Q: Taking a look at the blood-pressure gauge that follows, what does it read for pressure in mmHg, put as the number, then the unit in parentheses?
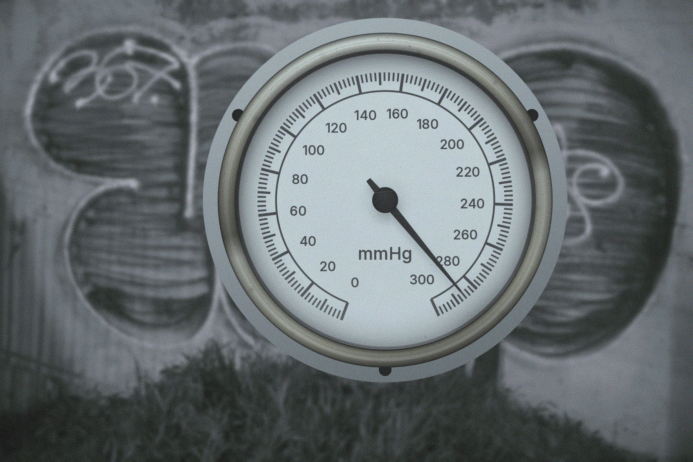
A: 286 (mmHg)
